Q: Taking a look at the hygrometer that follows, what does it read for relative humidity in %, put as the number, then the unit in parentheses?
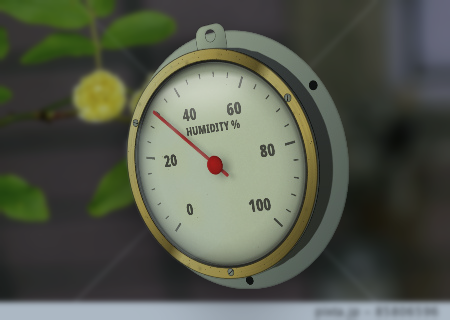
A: 32 (%)
